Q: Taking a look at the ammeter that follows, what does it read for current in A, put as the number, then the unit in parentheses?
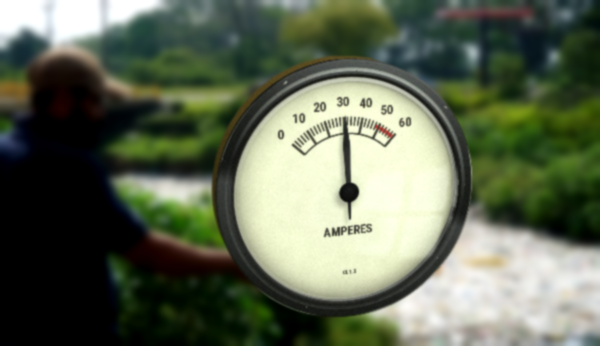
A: 30 (A)
